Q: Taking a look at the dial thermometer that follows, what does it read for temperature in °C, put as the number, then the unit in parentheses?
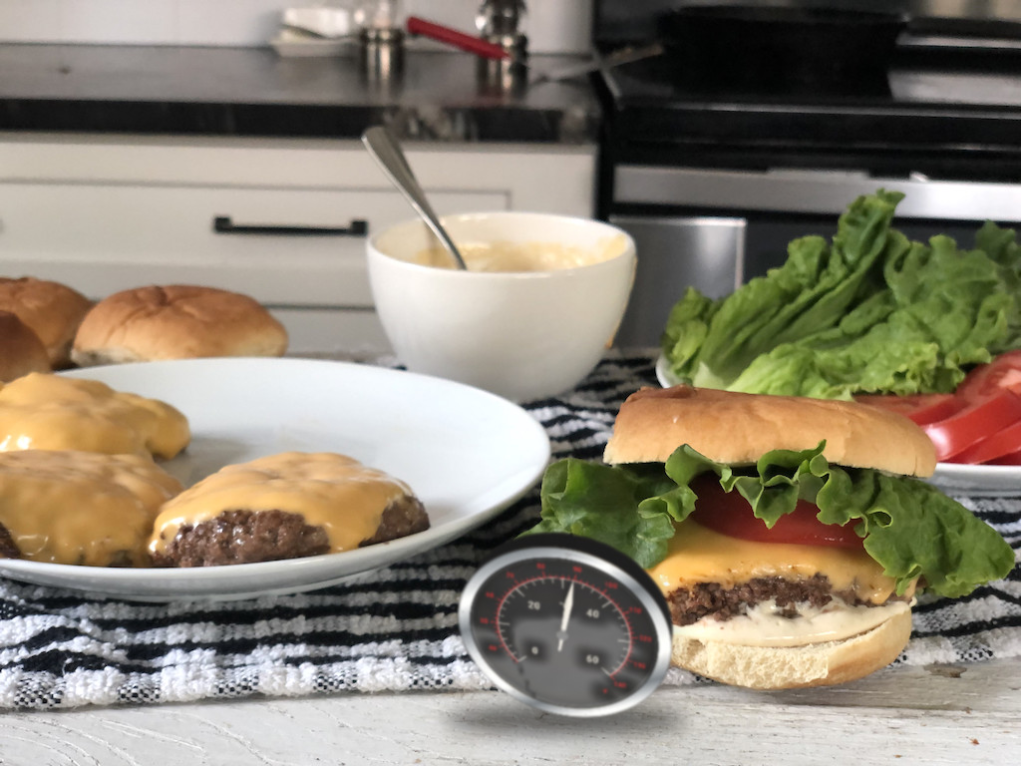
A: 32 (°C)
